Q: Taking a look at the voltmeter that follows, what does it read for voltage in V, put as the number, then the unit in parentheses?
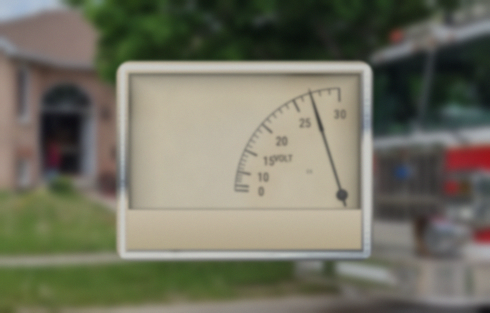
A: 27 (V)
